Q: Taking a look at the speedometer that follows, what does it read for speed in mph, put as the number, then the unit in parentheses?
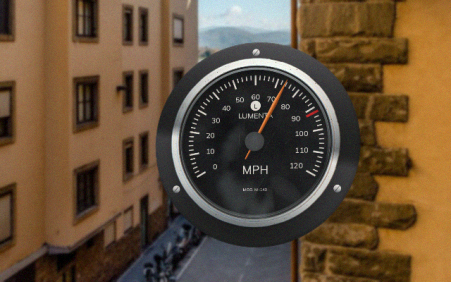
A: 74 (mph)
